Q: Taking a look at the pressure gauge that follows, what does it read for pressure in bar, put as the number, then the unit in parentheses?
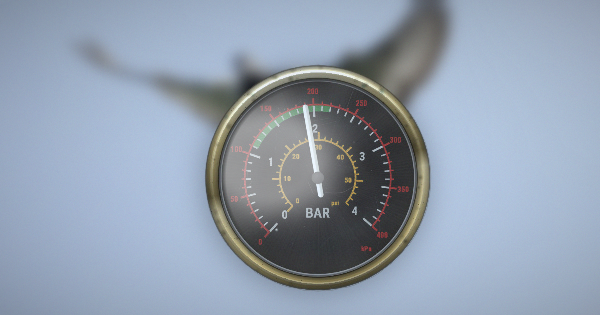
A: 1.9 (bar)
